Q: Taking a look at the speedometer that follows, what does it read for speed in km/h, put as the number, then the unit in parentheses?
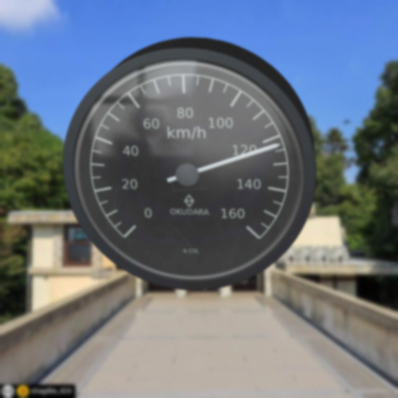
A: 122.5 (km/h)
